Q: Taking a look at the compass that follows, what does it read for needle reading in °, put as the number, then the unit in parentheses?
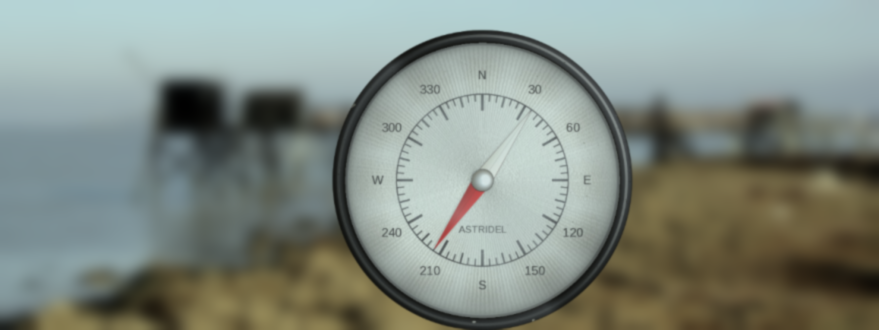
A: 215 (°)
